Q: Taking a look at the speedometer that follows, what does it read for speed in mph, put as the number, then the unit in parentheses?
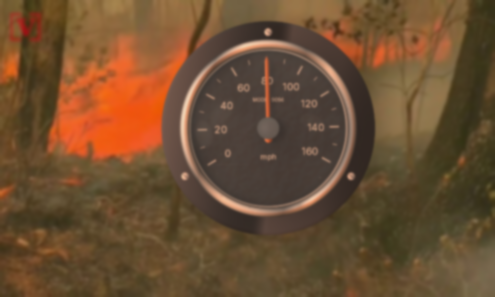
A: 80 (mph)
